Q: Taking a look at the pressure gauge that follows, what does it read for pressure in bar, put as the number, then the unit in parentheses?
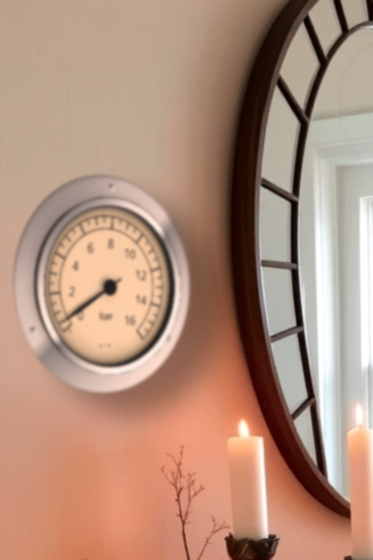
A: 0.5 (bar)
